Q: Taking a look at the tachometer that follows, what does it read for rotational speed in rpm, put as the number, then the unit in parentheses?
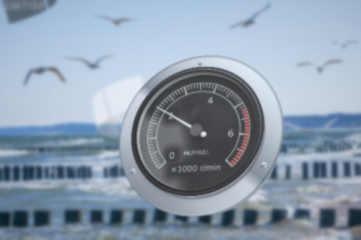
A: 2000 (rpm)
